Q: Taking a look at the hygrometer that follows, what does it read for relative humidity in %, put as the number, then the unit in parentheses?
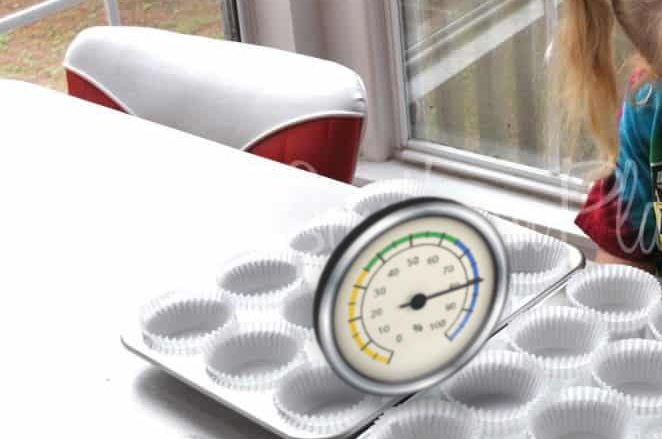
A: 80 (%)
